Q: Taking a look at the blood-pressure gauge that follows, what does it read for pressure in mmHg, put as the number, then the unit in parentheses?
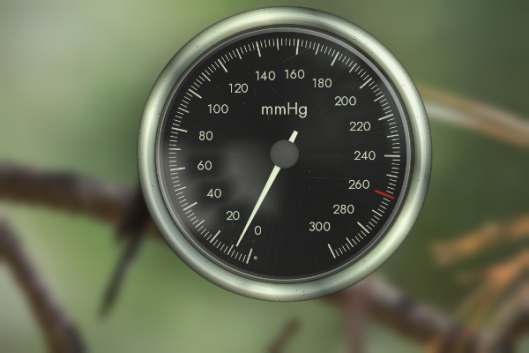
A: 8 (mmHg)
